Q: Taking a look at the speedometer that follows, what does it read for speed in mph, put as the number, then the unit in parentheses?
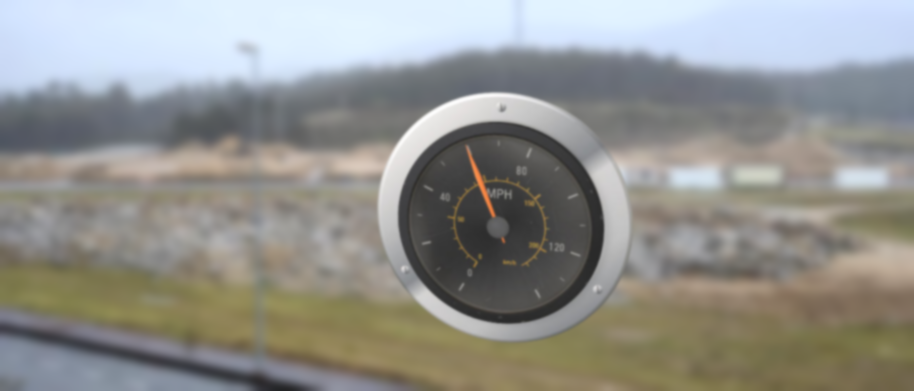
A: 60 (mph)
